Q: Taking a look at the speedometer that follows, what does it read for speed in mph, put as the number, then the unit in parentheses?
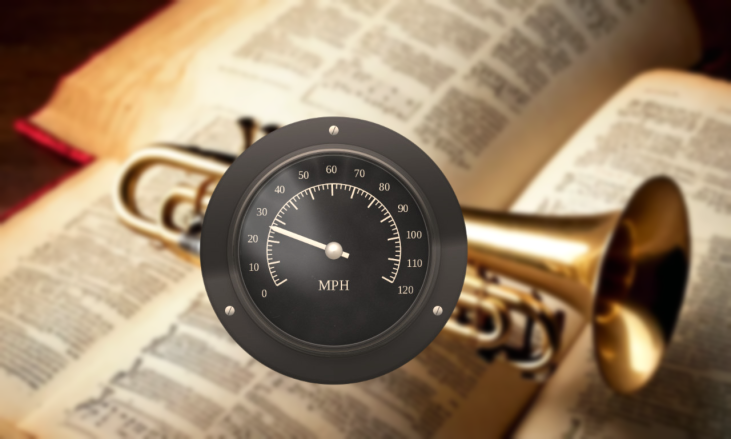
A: 26 (mph)
